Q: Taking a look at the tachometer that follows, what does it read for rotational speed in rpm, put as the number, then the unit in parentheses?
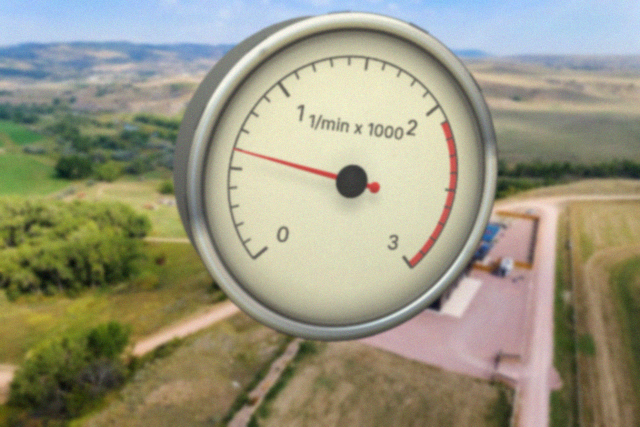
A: 600 (rpm)
